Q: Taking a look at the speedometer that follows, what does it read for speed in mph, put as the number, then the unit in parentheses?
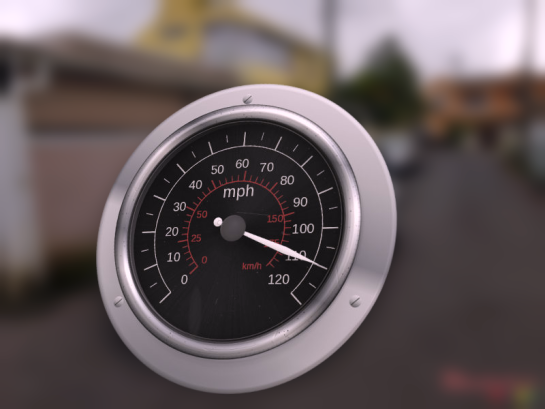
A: 110 (mph)
